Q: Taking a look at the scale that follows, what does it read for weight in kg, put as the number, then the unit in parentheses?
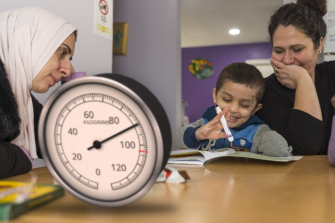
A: 90 (kg)
